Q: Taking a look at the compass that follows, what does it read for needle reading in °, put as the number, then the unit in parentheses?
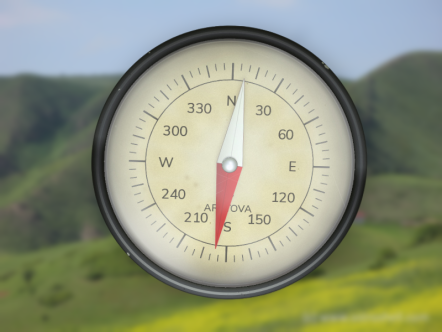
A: 187.5 (°)
